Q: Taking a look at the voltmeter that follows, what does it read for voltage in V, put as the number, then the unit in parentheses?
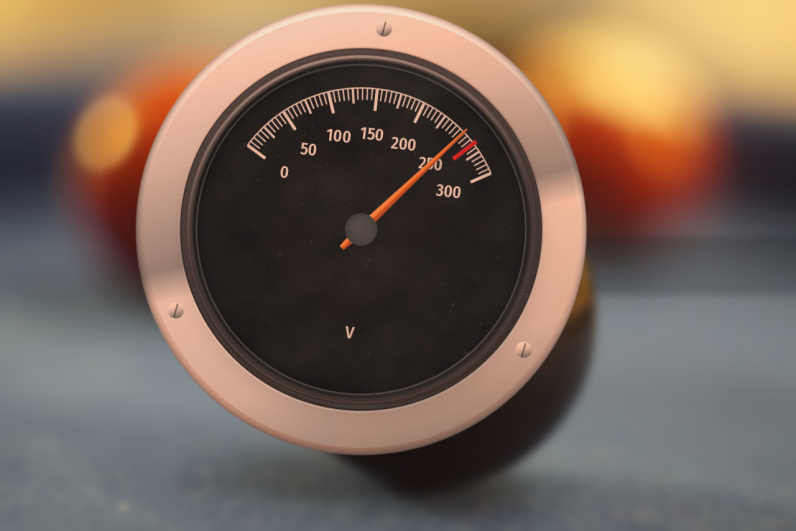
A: 250 (V)
